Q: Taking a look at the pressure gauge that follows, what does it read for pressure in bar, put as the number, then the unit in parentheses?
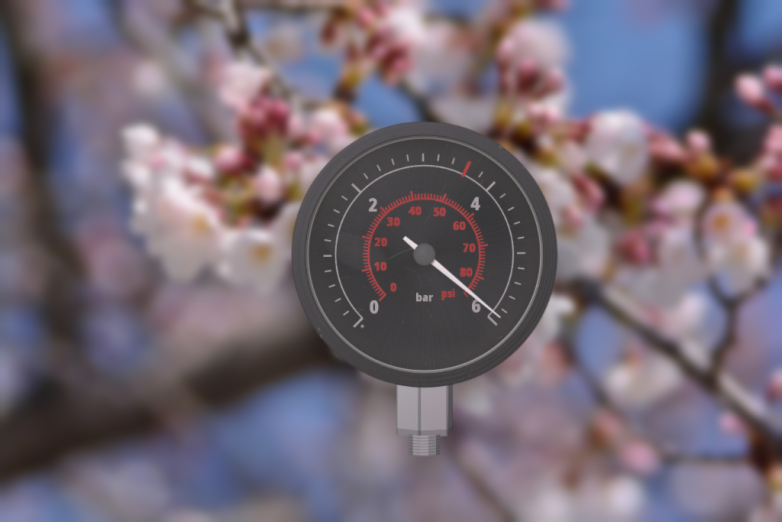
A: 5.9 (bar)
